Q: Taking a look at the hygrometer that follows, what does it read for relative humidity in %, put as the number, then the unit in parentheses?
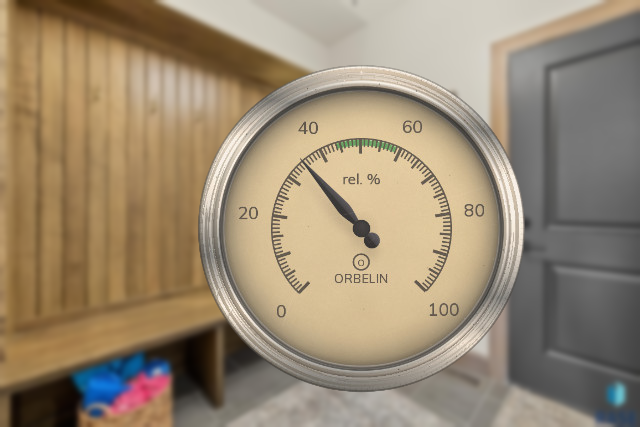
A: 35 (%)
